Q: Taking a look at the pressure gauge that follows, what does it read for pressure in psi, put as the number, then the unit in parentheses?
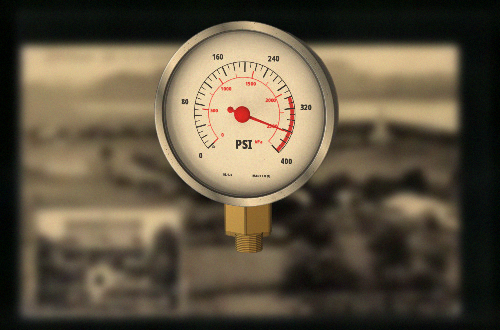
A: 360 (psi)
